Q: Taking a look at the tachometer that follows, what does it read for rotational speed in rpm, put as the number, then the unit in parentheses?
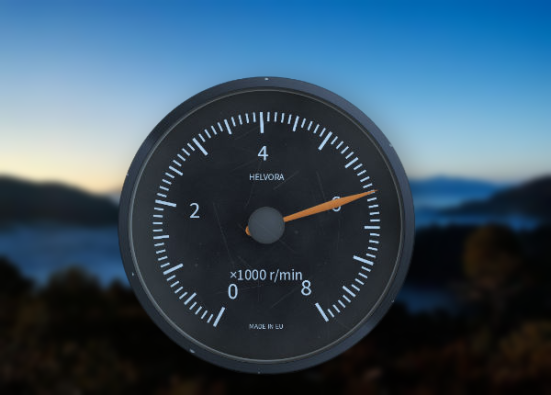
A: 6000 (rpm)
